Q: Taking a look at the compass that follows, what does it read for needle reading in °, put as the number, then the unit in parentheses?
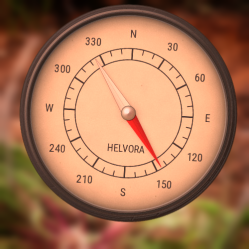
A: 145 (°)
